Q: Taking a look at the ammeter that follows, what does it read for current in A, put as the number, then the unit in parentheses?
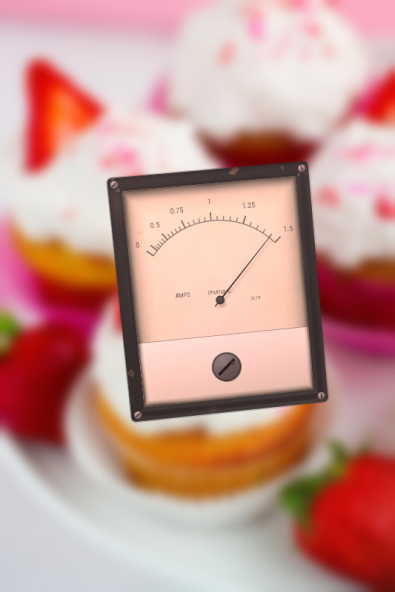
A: 1.45 (A)
